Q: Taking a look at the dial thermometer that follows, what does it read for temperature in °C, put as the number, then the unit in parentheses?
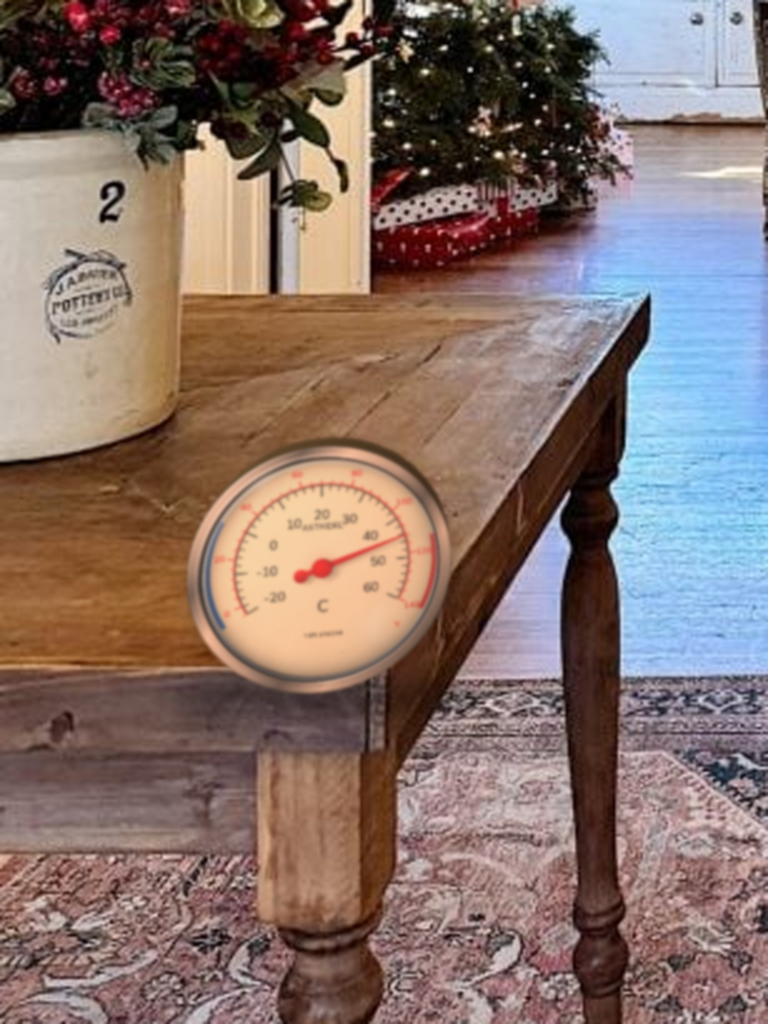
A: 44 (°C)
